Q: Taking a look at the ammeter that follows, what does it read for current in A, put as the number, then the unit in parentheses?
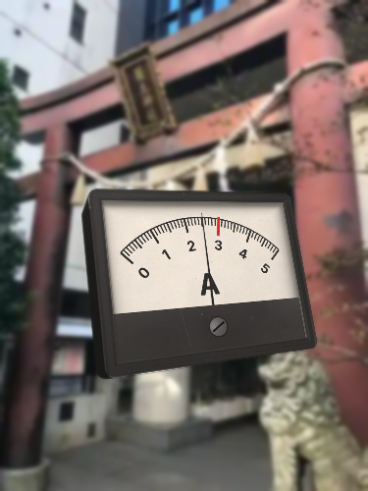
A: 2.5 (A)
